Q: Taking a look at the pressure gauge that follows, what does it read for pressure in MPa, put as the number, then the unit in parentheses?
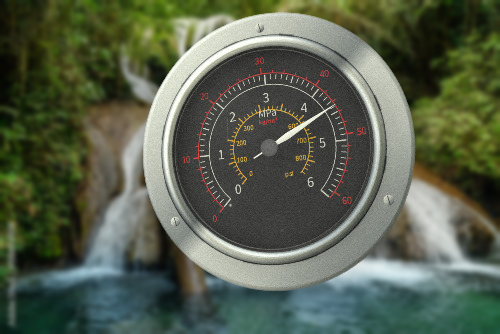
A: 4.4 (MPa)
